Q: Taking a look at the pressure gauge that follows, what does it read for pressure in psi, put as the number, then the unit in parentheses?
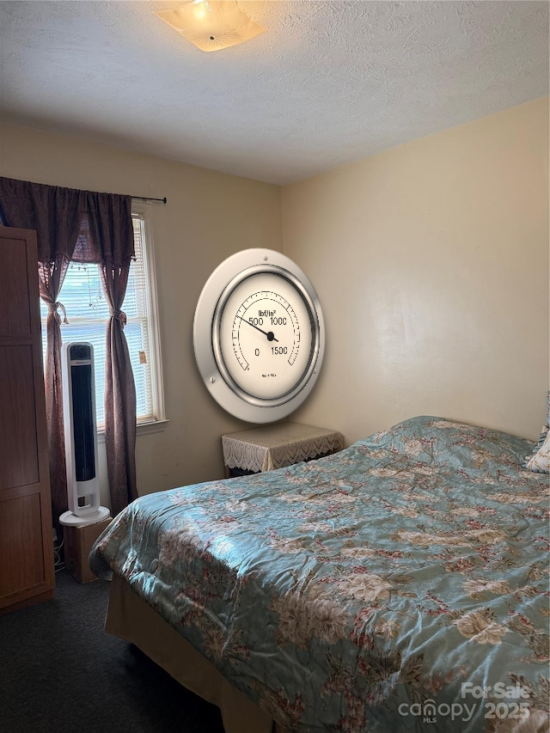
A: 400 (psi)
